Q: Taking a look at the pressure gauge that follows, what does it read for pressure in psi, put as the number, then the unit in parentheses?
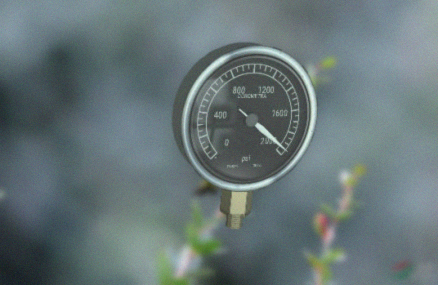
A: 1950 (psi)
